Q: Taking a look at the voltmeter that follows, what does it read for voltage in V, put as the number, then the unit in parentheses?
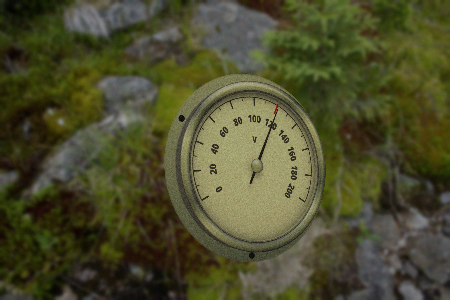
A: 120 (V)
